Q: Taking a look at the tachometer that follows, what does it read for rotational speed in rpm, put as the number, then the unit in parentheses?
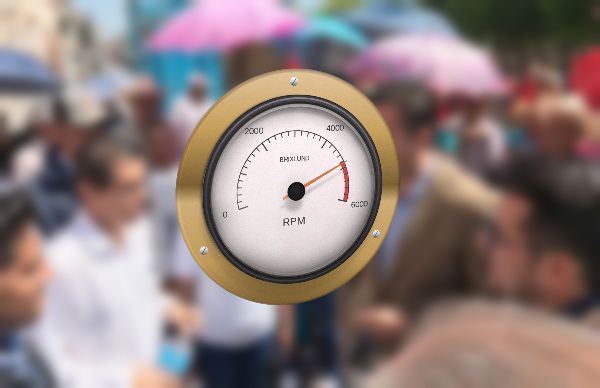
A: 4800 (rpm)
